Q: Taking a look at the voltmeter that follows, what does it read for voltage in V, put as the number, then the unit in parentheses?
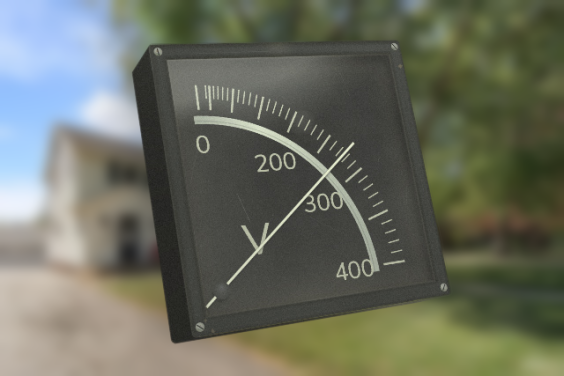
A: 275 (V)
